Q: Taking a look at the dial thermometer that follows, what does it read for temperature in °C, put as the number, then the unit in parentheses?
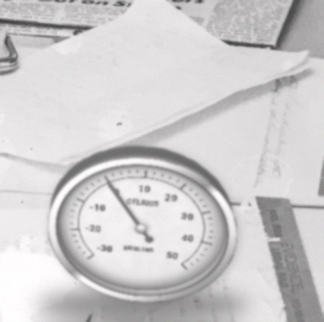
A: 0 (°C)
